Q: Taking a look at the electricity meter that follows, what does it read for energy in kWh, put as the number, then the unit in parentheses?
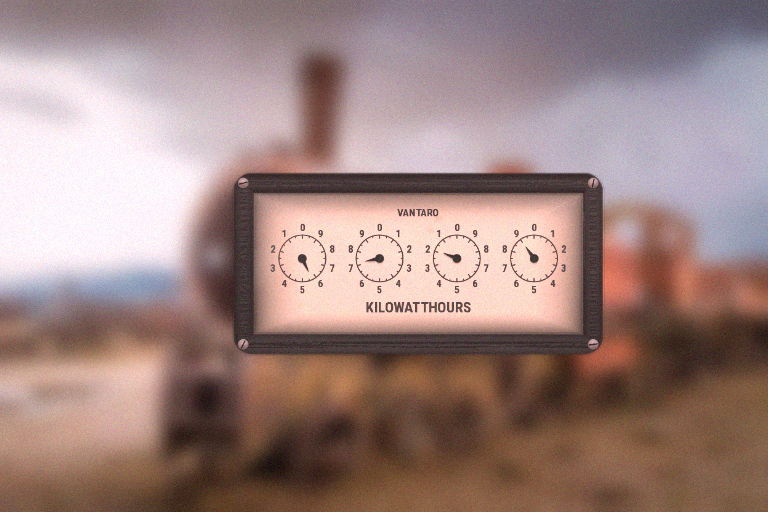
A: 5719 (kWh)
